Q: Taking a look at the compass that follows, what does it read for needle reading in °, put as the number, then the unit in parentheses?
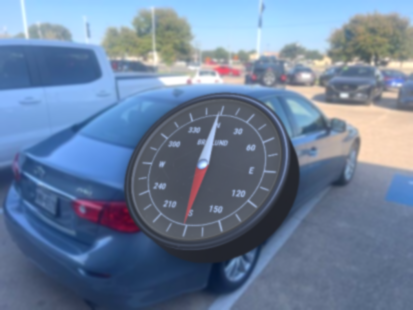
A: 180 (°)
